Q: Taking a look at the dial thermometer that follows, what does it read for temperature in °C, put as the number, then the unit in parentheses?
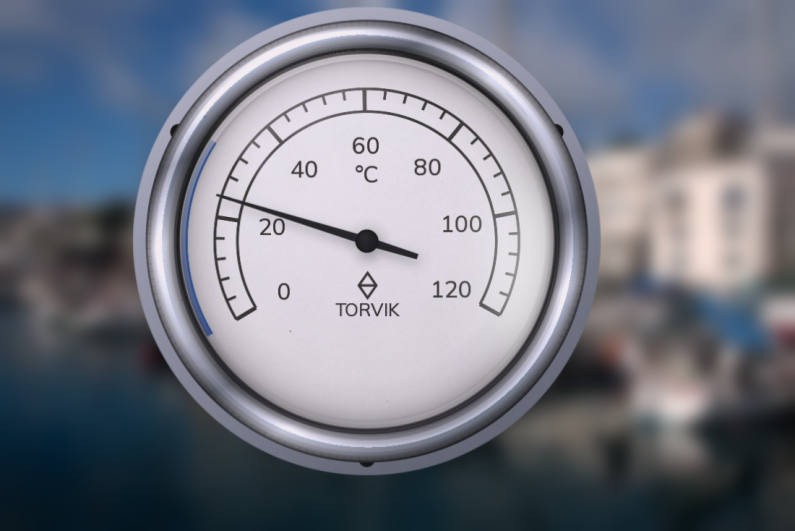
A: 24 (°C)
